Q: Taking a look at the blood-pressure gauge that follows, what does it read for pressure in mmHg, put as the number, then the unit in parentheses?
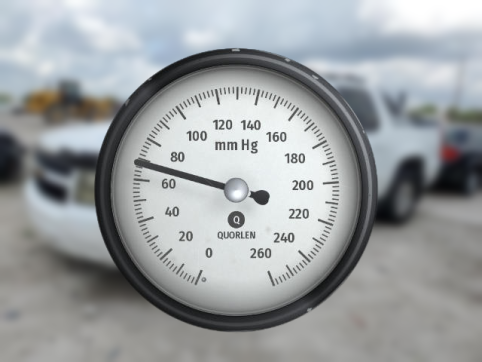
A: 68 (mmHg)
